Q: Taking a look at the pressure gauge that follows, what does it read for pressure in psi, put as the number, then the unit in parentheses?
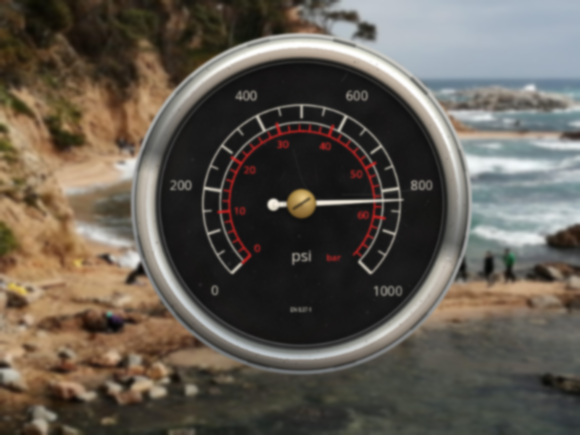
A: 825 (psi)
